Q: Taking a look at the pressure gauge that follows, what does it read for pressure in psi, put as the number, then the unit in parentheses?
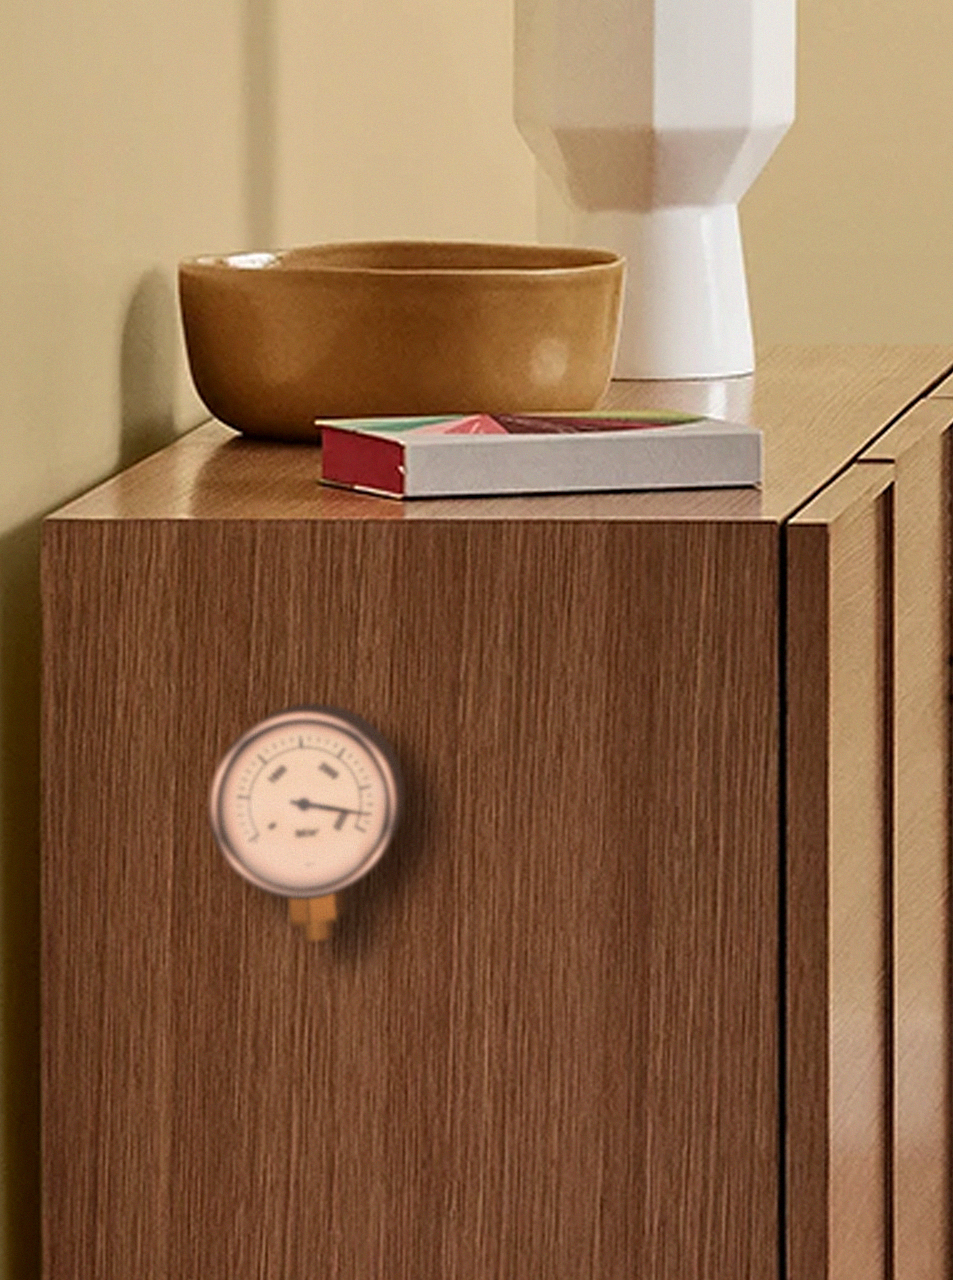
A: 2800 (psi)
